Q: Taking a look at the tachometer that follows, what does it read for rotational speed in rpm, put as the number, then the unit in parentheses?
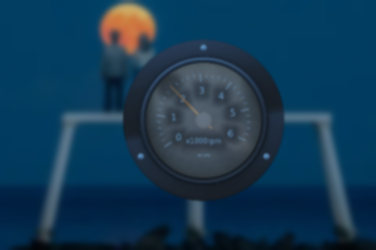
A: 2000 (rpm)
